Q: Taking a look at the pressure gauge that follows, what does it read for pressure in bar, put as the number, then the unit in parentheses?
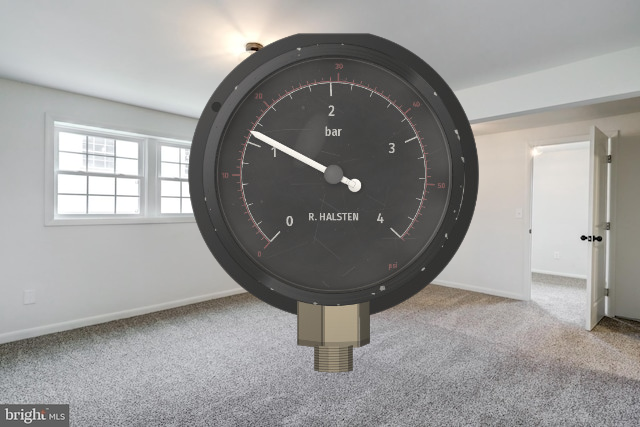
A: 1.1 (bar)
